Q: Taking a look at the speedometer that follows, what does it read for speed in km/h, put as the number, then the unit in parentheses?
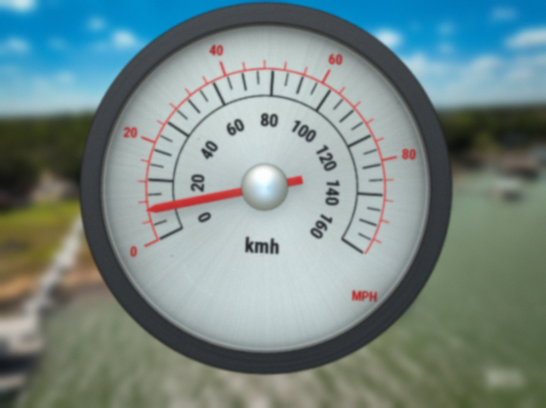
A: 10 (km/h)
